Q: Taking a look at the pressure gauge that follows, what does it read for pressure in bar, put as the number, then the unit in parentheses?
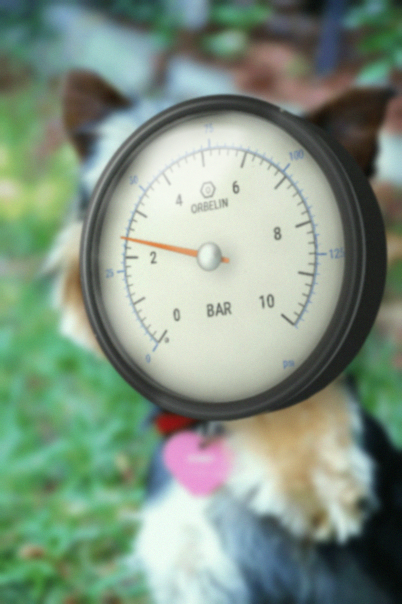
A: 2.4 (bar)
